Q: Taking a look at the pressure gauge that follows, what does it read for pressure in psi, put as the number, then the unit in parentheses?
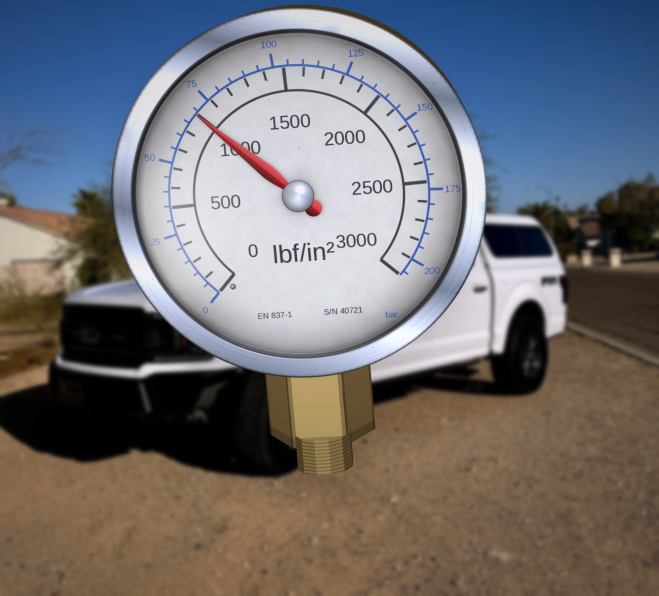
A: 1000 (psi)
